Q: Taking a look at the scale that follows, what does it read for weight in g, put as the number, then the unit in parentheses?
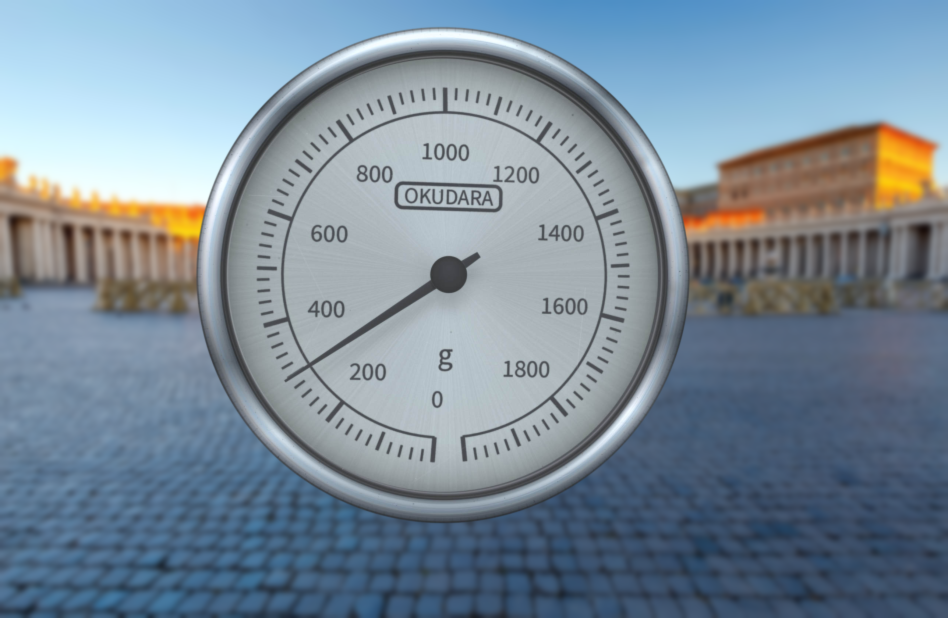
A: 300 (g)
